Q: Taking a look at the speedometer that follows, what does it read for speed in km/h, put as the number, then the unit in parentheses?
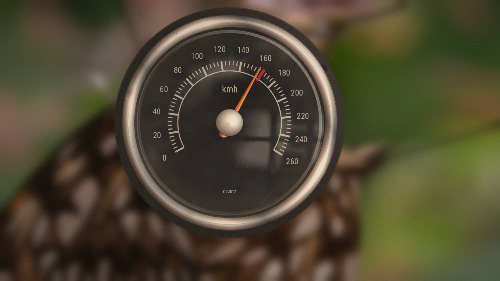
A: 160 (km/h)
